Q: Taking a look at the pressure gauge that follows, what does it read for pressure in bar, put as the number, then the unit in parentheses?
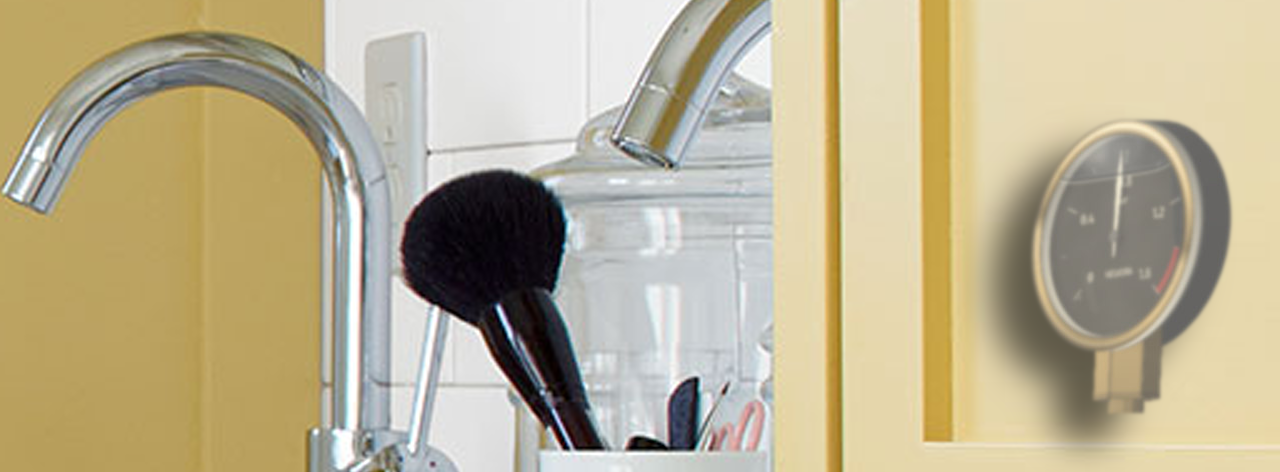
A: 0.8 (bar)
